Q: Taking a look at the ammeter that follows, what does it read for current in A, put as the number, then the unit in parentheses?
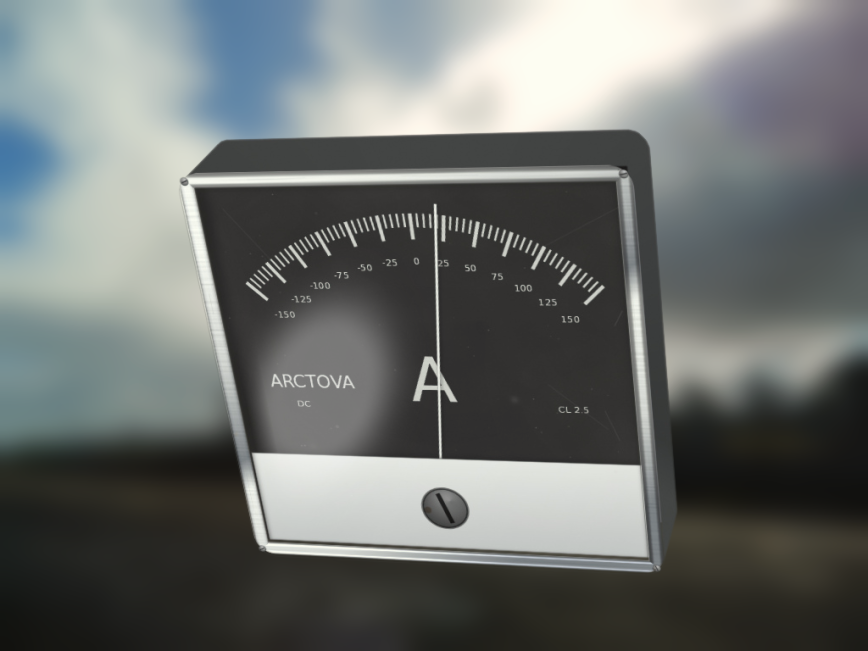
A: 20 (A)
